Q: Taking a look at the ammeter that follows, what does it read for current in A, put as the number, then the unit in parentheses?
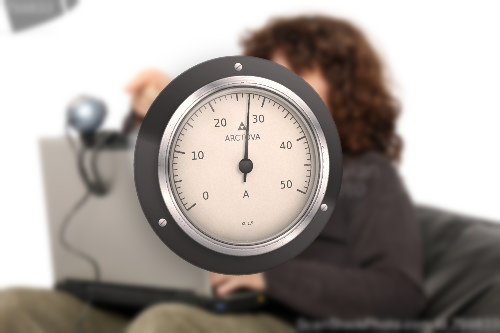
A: 27 (A)
